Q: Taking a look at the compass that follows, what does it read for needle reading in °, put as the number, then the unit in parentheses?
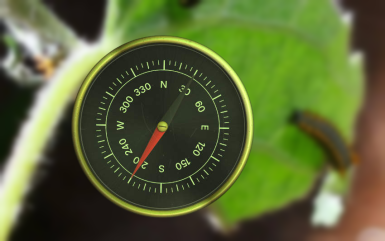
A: 210 (°)
